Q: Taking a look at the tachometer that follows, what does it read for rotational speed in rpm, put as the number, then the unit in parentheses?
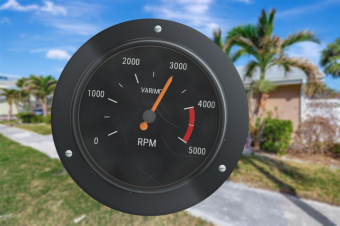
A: 3000 (rpm)
